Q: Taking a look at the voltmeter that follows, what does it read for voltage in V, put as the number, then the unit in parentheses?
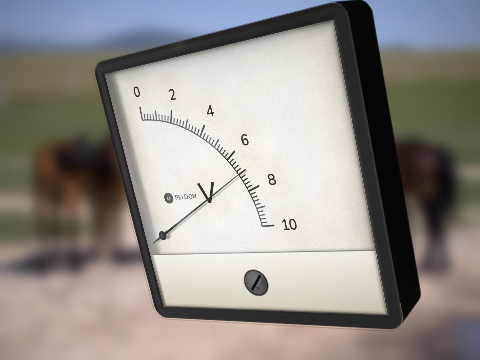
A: 7 (V)
